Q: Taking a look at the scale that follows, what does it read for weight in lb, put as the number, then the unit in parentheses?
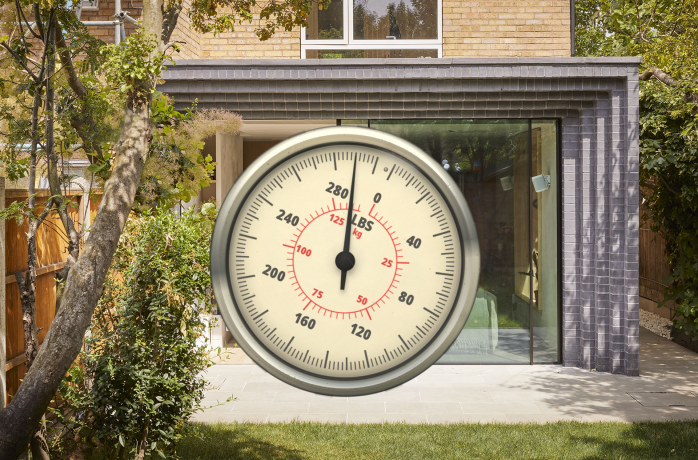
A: 290 (lb)
